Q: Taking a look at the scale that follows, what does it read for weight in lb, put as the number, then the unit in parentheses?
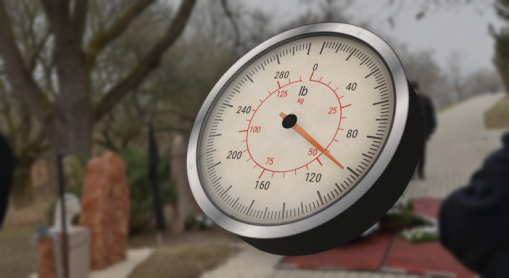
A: 102 (lb)
